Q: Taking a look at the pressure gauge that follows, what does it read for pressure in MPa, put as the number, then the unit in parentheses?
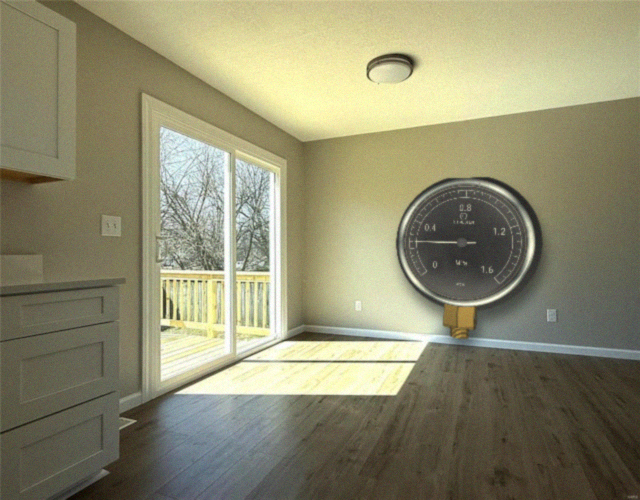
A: 0.25 (MPa)
